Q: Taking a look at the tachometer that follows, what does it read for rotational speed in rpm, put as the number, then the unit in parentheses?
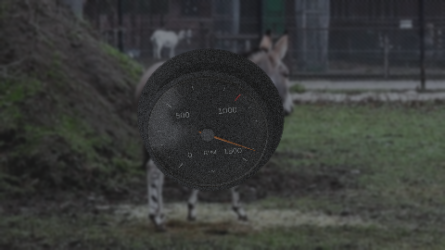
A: 1400 (rpm)
